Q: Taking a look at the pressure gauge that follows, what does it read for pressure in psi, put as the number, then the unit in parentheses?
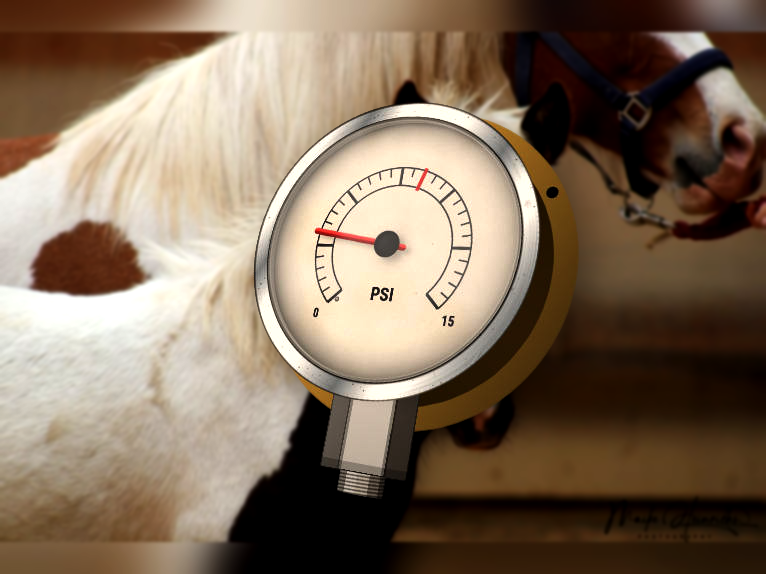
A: 3 (psi)
